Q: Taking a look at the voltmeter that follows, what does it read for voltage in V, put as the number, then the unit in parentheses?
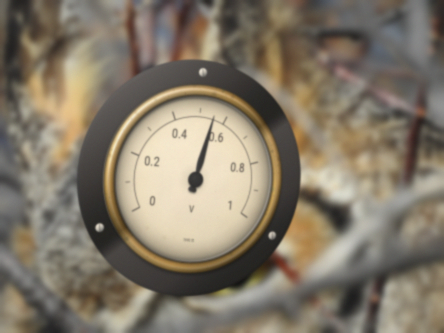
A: 0.55 (V)
